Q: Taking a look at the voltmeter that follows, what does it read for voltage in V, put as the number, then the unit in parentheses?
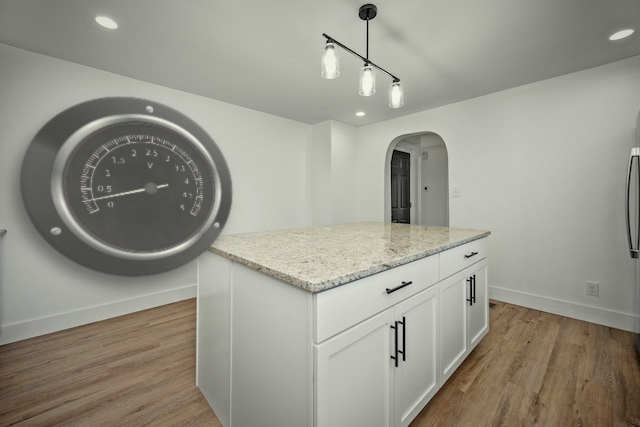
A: 0.25 (V)
